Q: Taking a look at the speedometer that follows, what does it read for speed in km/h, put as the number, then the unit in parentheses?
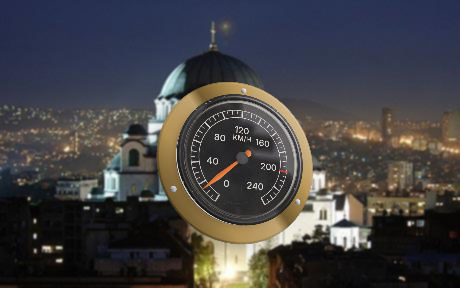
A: 15 (km/h)
